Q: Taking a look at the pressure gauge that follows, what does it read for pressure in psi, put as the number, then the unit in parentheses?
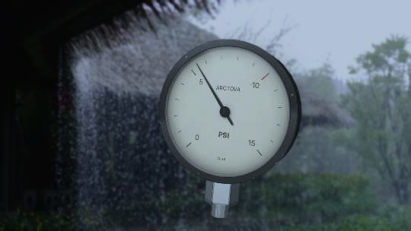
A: 5.5 (psi)
